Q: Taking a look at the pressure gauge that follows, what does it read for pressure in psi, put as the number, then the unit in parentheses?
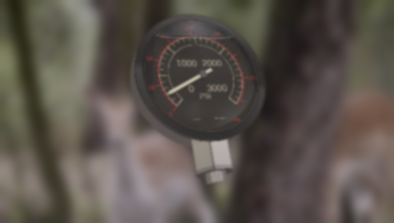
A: 200 (psi)
